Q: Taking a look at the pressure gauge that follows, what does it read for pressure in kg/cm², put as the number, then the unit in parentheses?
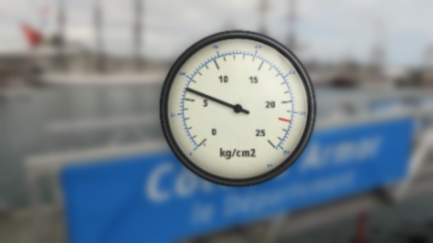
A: 6 (kg/cm²)
